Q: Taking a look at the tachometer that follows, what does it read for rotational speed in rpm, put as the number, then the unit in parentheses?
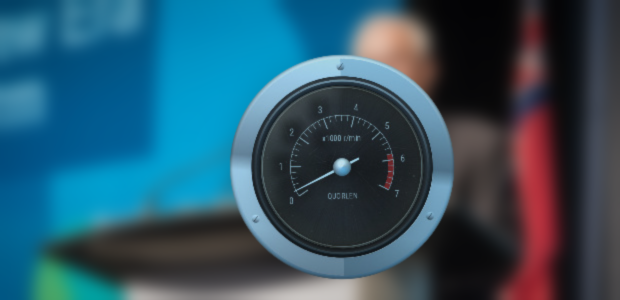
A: 200 (rpm)
